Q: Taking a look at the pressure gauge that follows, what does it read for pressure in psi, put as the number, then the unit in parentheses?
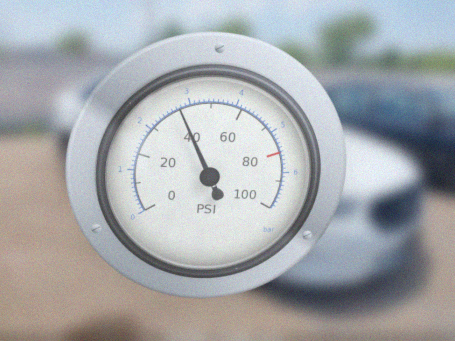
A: 40 (psi)
